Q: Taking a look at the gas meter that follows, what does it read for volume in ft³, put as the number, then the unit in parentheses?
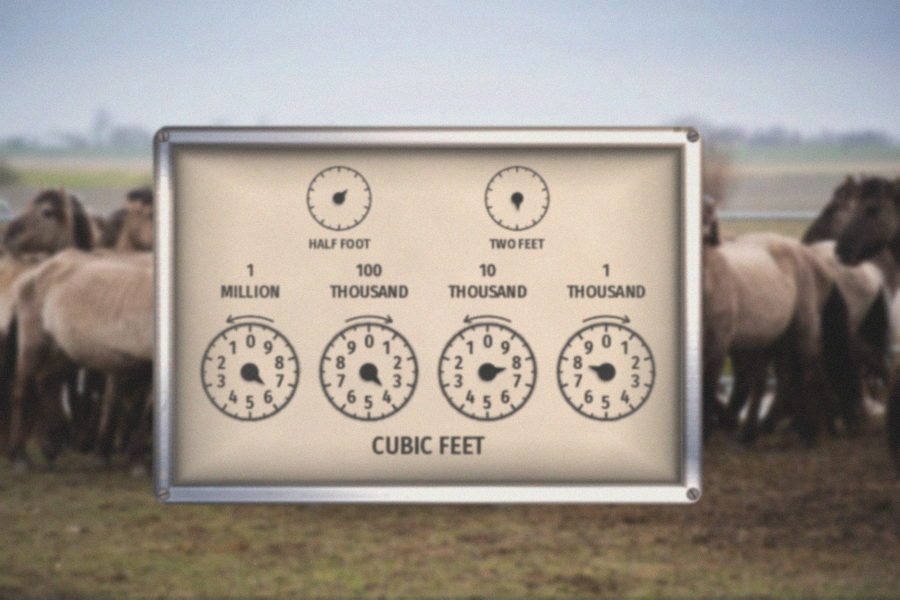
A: 637800 (ft³)
